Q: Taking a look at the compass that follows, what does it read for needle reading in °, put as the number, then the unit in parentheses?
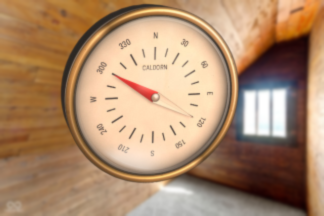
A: 300 (°)
